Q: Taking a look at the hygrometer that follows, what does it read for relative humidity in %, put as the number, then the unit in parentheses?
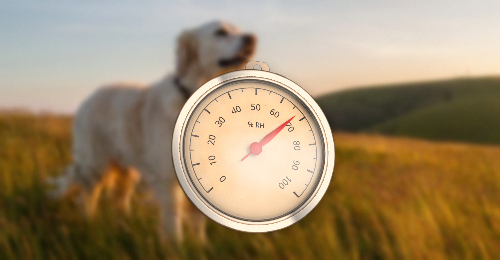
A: 67.5 (%)
